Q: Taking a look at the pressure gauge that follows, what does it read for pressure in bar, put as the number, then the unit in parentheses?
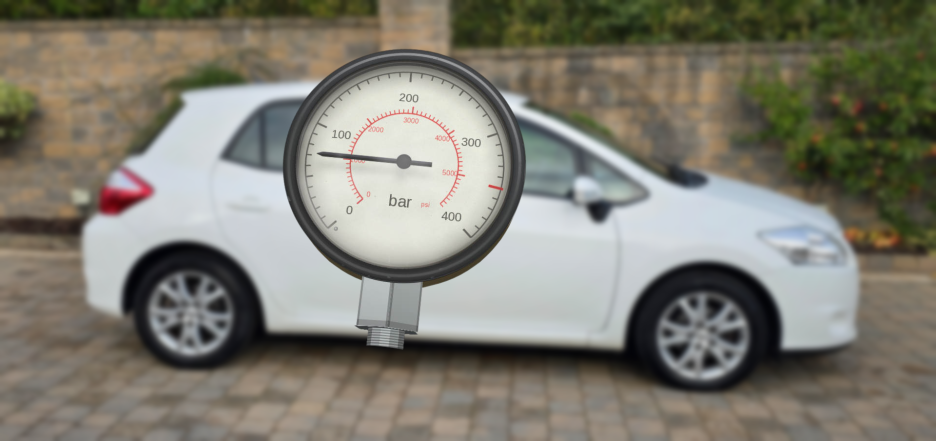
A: 70 (bar)
